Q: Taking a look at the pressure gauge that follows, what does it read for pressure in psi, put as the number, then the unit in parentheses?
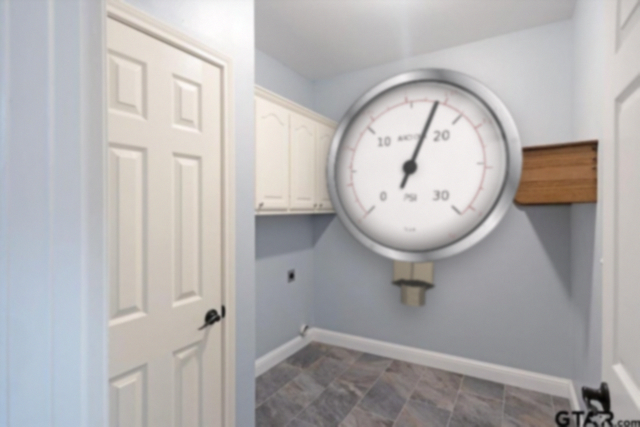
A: 17.5 (psi)
